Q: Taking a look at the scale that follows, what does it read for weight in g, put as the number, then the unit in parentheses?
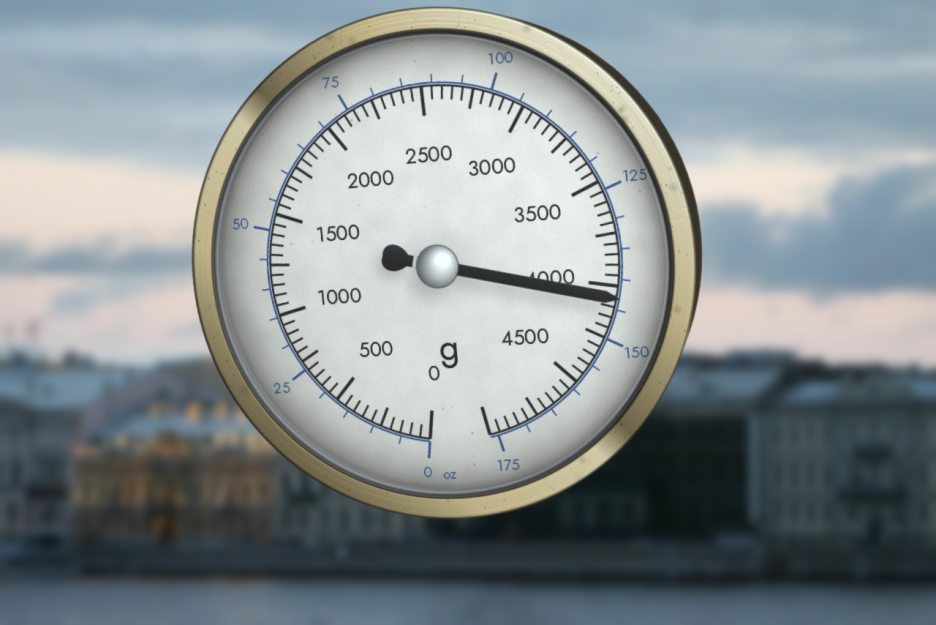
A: 4050 (g)
